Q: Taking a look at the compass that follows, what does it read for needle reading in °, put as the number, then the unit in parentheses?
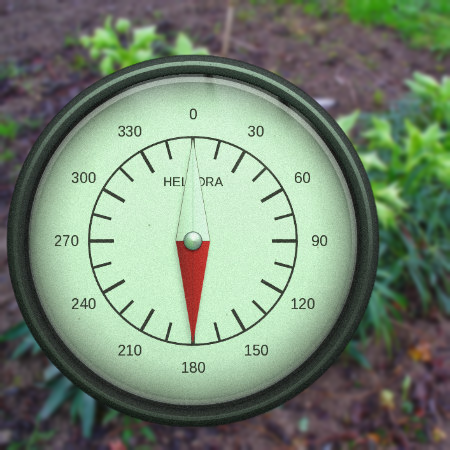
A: 180 (°)
